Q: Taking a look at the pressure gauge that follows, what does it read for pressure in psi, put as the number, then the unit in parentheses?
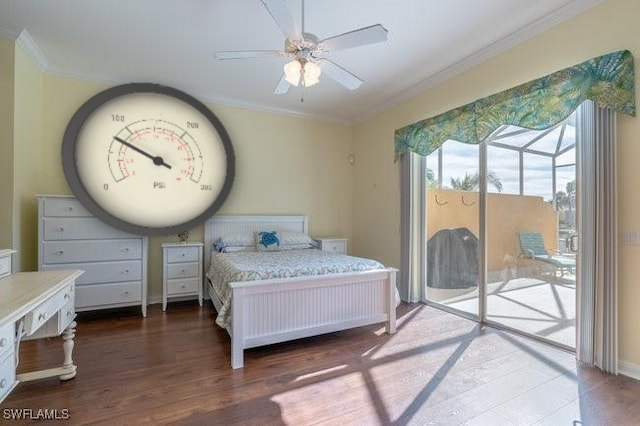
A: 75 (psi)
